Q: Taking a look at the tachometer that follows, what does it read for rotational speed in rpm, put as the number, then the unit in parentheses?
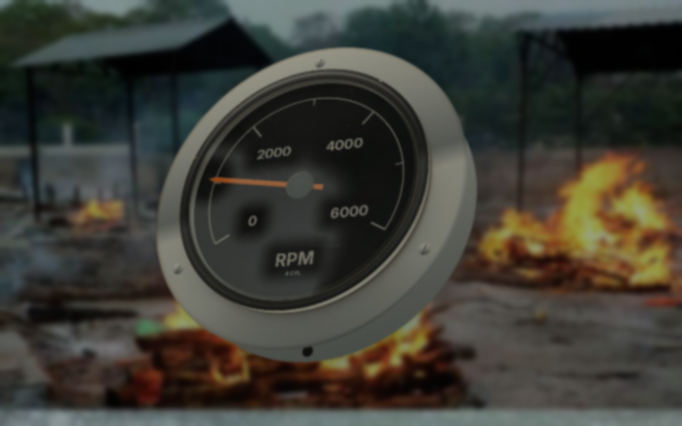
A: 1000 (rpm)
